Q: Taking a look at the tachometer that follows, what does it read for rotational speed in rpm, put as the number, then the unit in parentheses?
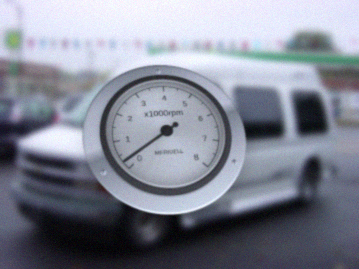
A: 250 (rpm)
